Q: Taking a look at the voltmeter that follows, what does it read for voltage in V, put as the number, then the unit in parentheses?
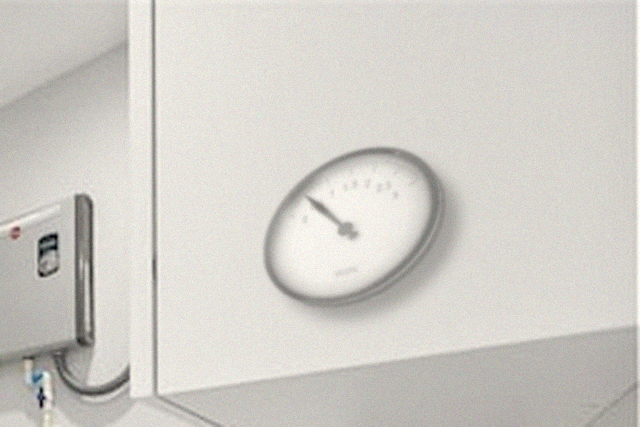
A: 0.5 (V)
